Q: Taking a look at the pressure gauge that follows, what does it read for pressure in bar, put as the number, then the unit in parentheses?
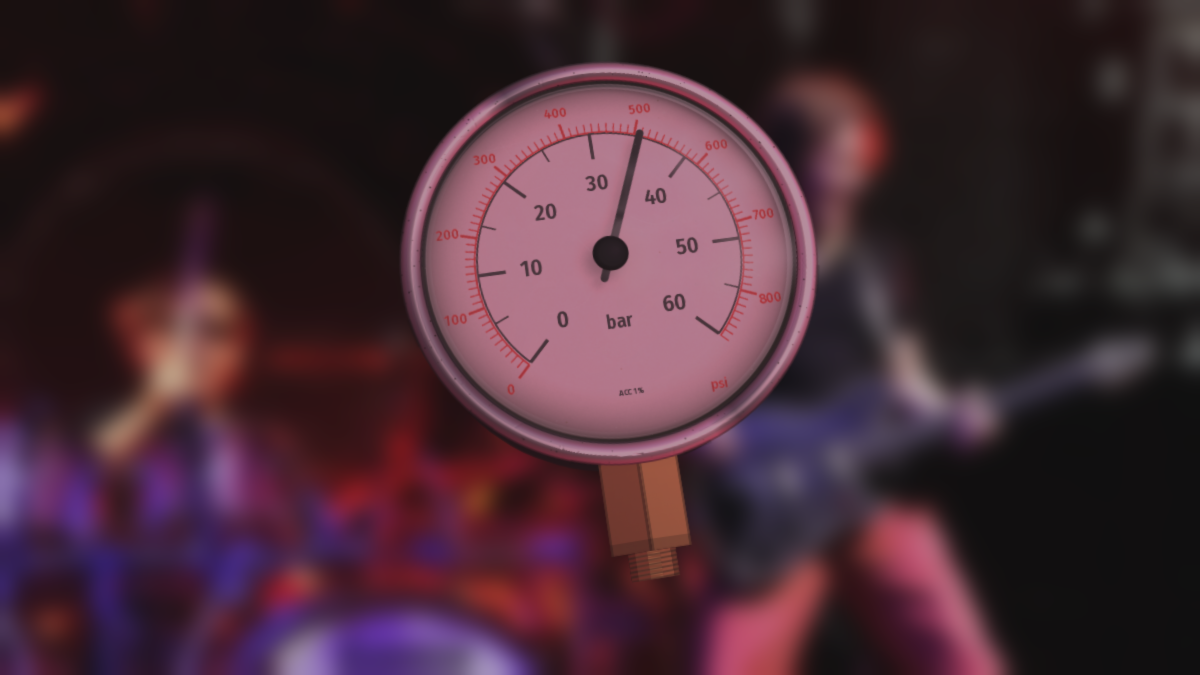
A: 35 (bar)
